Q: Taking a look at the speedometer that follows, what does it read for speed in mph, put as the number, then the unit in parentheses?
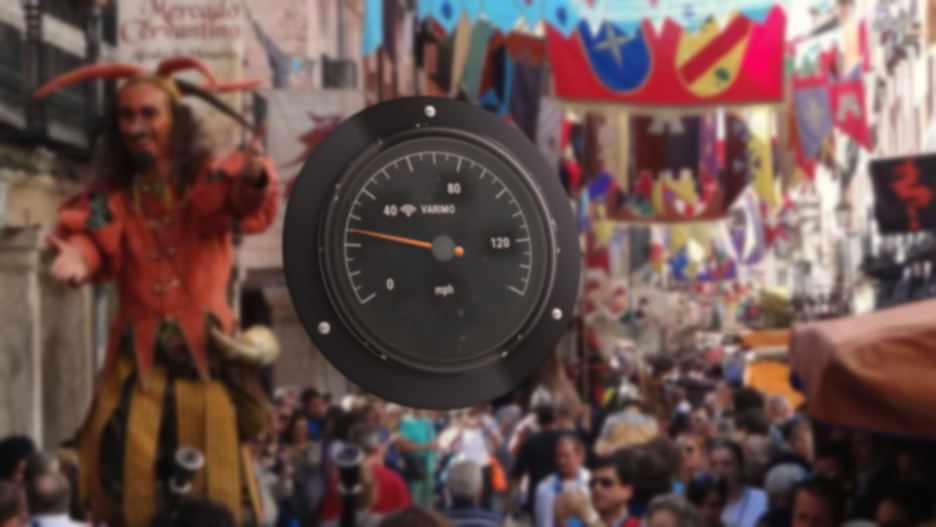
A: 25 (mph)
